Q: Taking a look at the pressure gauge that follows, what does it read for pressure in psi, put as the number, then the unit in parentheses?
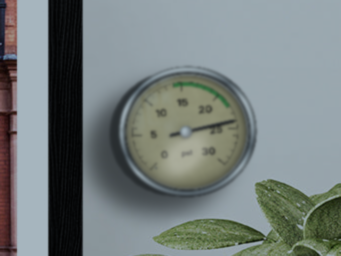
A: 24 (psi)
